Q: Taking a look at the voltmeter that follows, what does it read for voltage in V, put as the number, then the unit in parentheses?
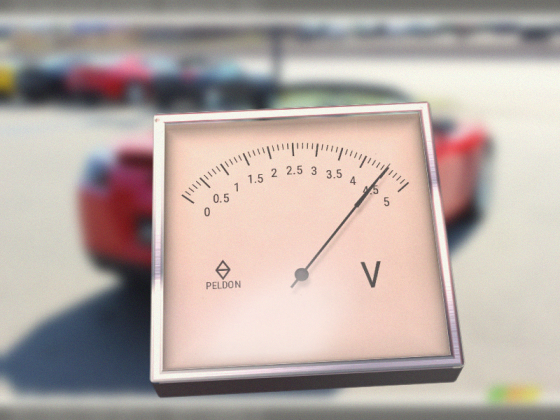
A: 4.5 (V)
